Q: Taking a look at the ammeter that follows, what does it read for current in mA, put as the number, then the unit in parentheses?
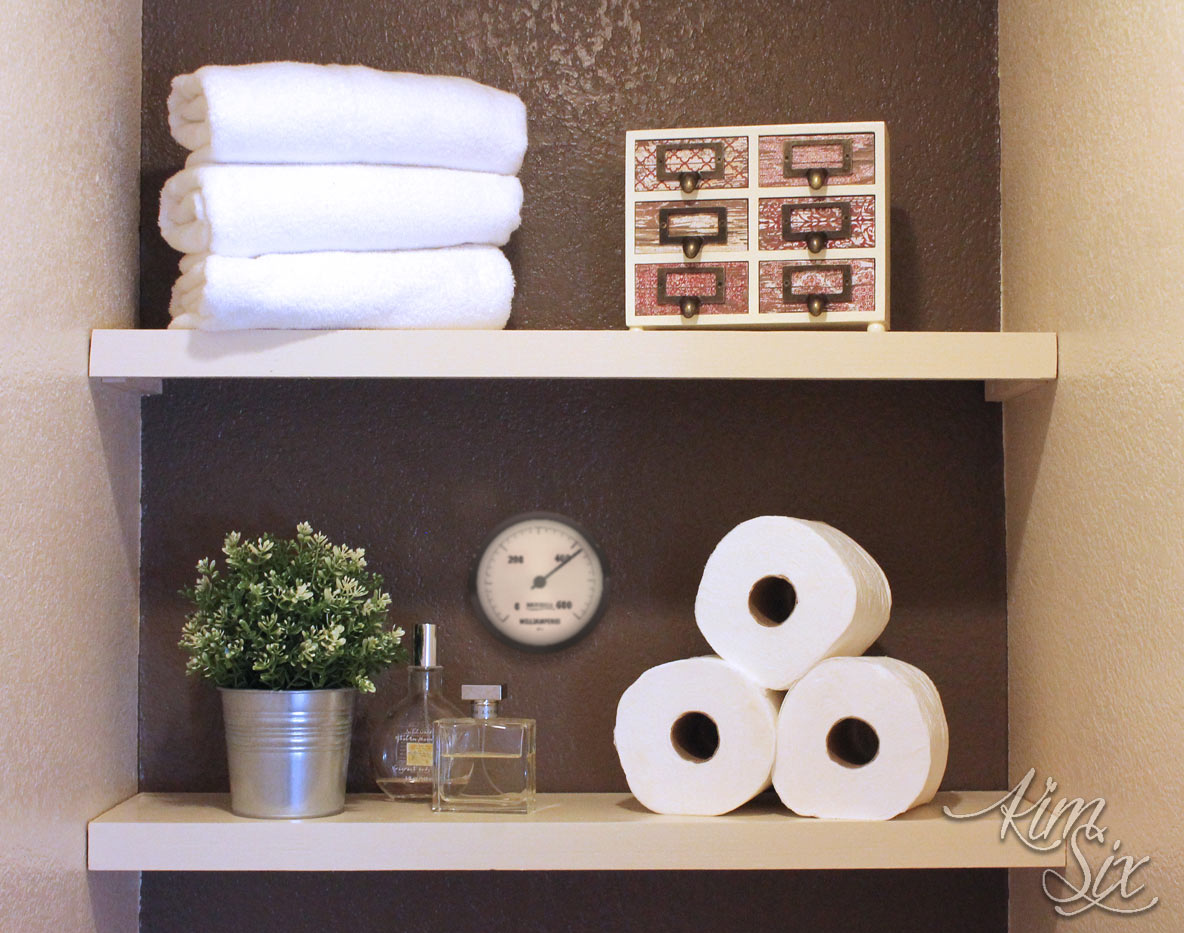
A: 420 (mA)
